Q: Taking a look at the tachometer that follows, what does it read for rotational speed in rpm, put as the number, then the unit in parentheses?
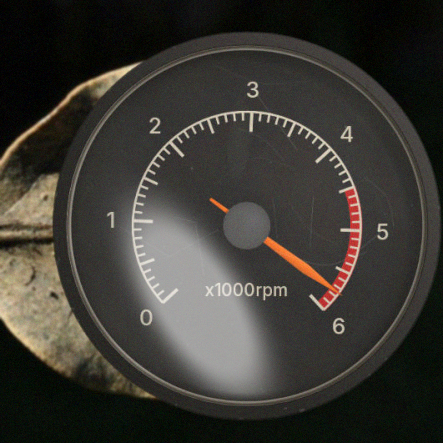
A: 5750 (rpm)
